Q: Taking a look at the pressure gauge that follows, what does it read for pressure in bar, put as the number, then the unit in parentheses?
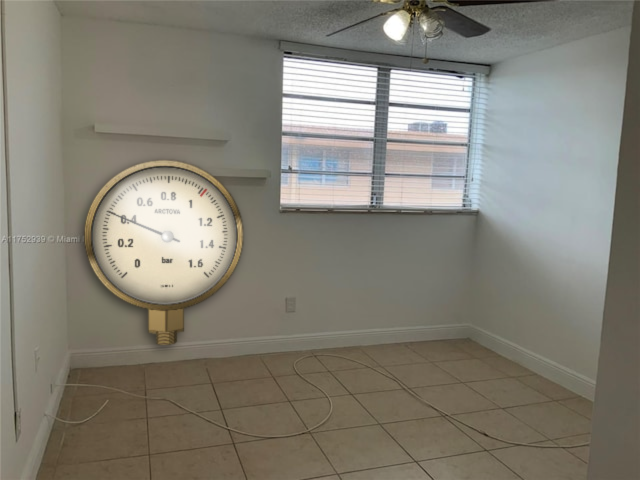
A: 0.4 (bar)
